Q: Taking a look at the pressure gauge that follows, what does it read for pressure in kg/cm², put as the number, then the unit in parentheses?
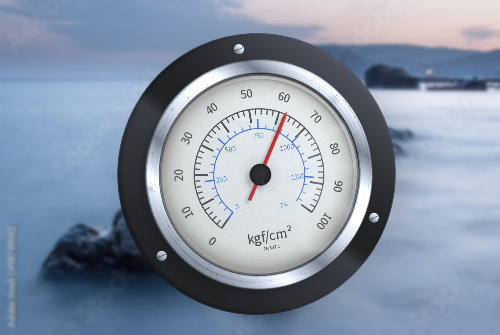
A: 62 (kg/cm²)
